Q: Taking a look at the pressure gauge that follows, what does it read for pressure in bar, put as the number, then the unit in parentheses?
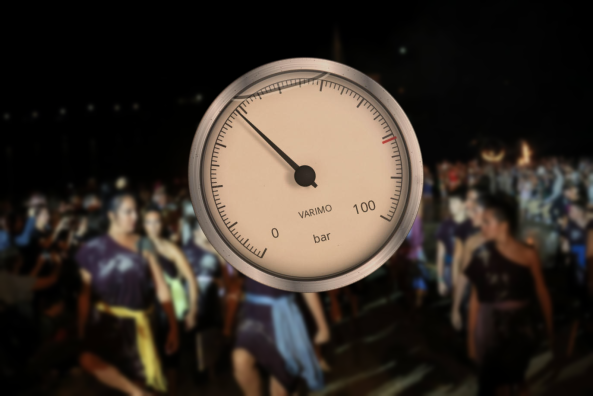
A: 39 (bar)
